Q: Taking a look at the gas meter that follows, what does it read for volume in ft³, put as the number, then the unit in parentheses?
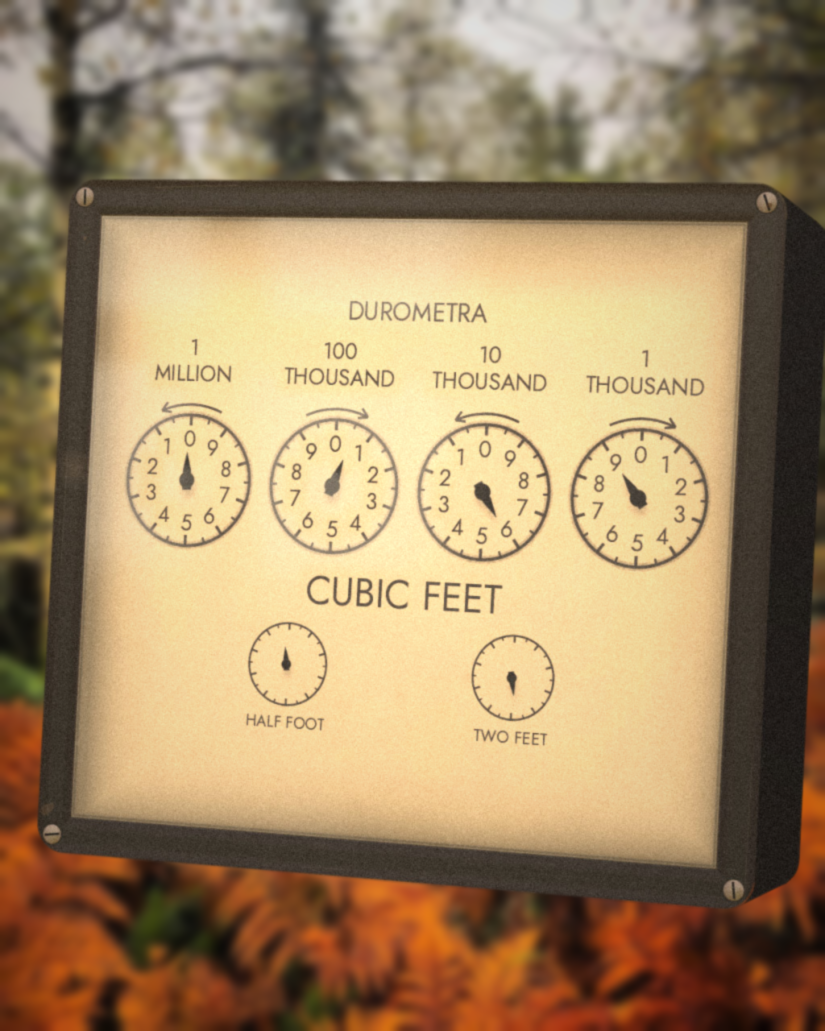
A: 5900 (ft³)
